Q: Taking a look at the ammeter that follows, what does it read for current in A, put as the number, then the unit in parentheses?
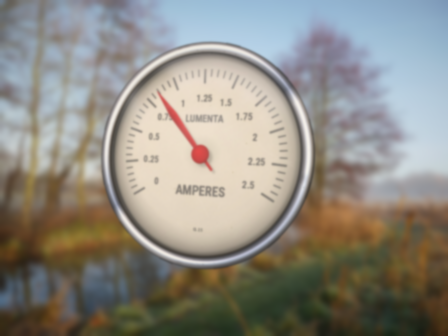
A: 0.85 (A)
